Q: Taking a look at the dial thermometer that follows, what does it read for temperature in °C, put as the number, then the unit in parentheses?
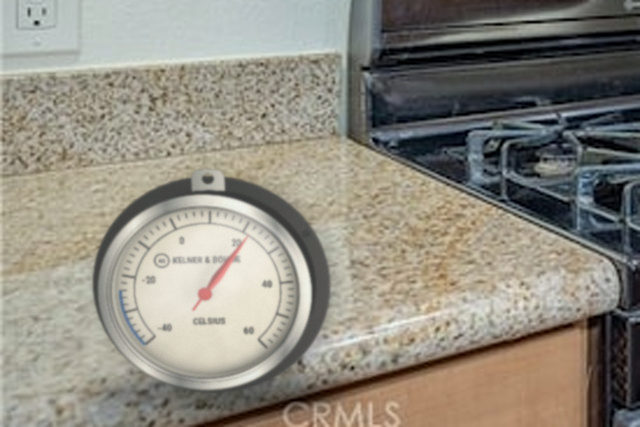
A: 22 (°C)
